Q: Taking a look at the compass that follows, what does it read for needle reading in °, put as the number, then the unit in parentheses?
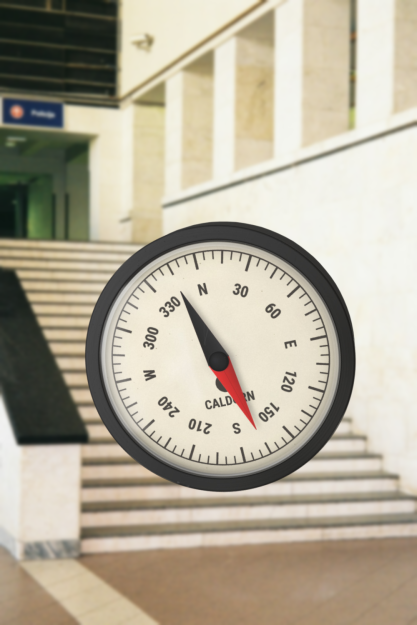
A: 165 (°)
